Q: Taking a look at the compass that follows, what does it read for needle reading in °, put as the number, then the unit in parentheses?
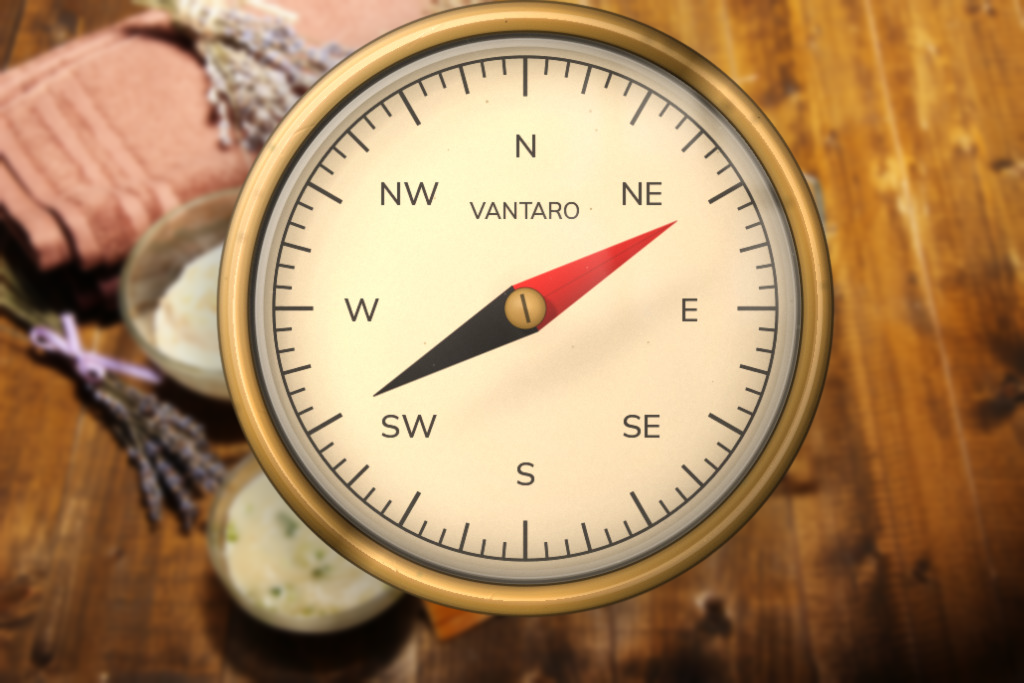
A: 60 (°)
